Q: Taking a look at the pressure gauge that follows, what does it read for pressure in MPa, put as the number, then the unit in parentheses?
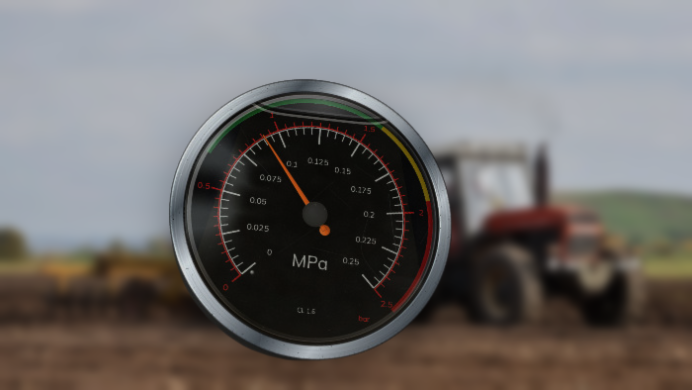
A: 0.09 (MPa)
